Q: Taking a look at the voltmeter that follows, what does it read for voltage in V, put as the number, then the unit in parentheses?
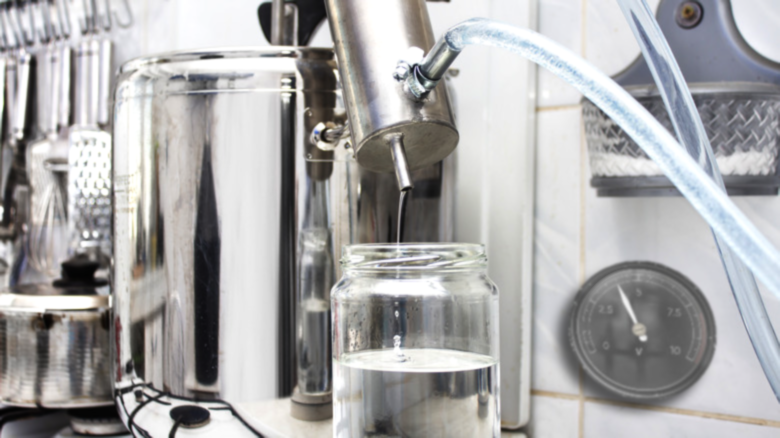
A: 4 (V)
